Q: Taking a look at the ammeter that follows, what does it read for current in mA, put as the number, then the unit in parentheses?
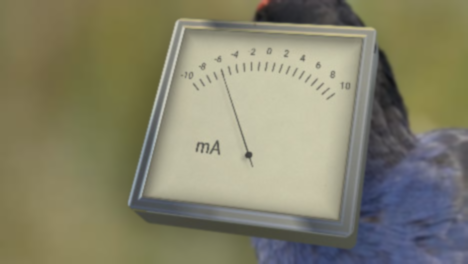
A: -6 (mA)
